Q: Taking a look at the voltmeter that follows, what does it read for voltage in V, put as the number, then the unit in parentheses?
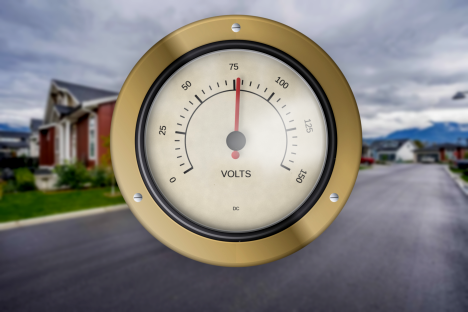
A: 77.5 (V)
